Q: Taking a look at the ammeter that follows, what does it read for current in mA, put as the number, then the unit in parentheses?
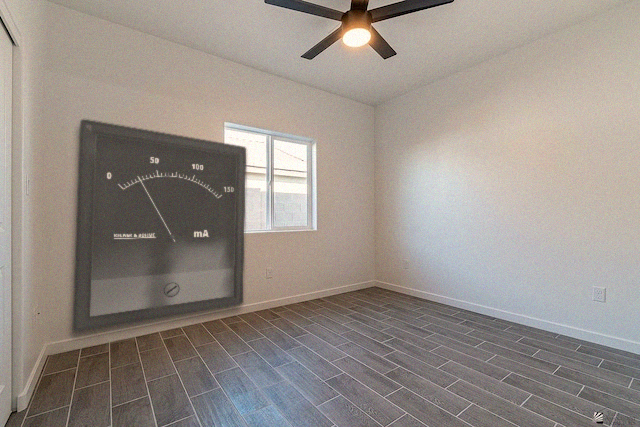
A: 25 (mA)
